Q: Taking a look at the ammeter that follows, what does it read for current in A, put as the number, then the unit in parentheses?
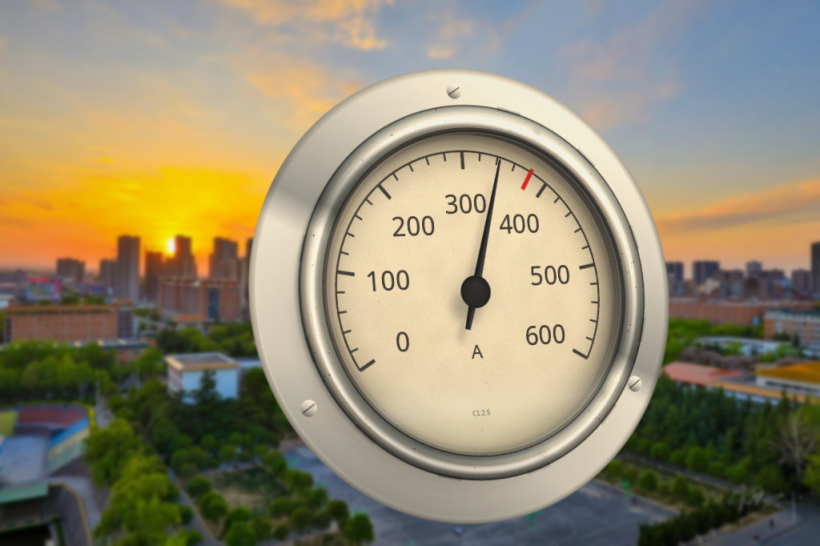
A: 340 (A)
